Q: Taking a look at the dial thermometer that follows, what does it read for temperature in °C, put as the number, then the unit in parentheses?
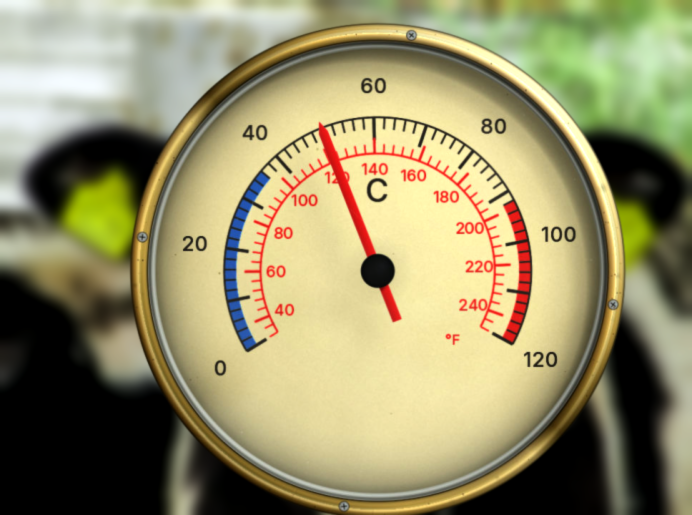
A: 50 (°C)
